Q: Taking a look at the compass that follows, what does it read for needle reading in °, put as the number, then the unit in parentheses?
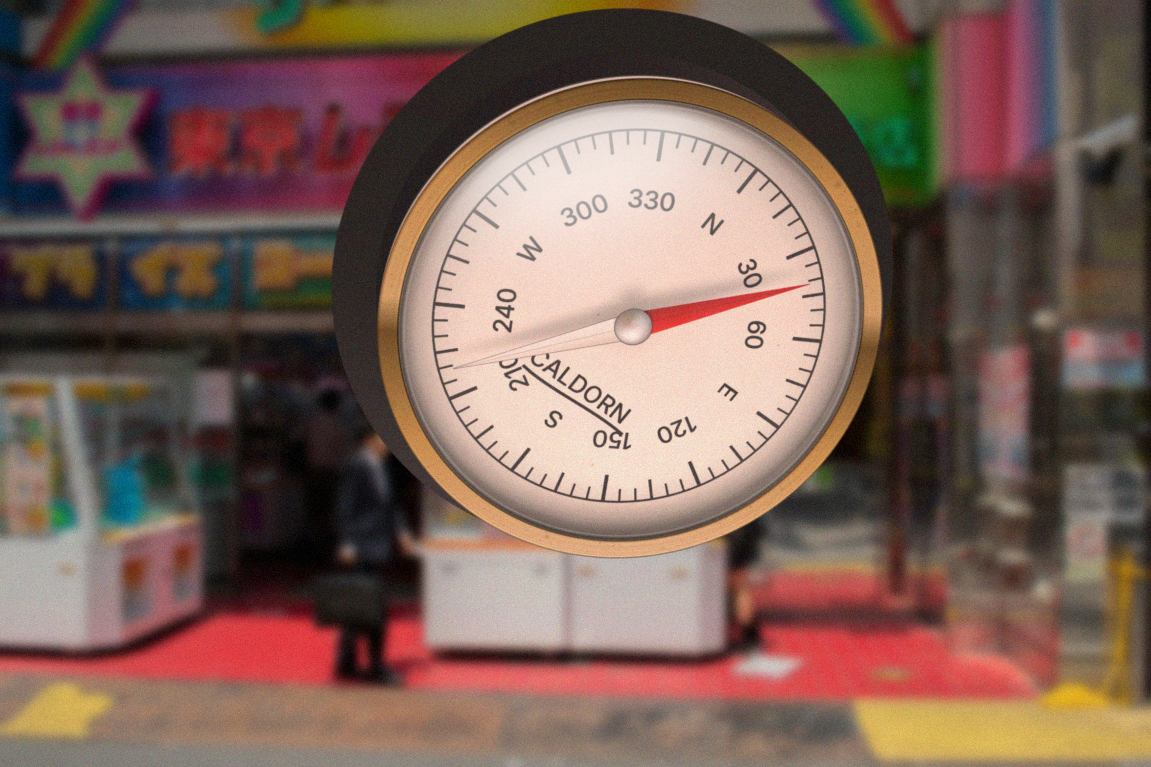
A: 40 (°)
